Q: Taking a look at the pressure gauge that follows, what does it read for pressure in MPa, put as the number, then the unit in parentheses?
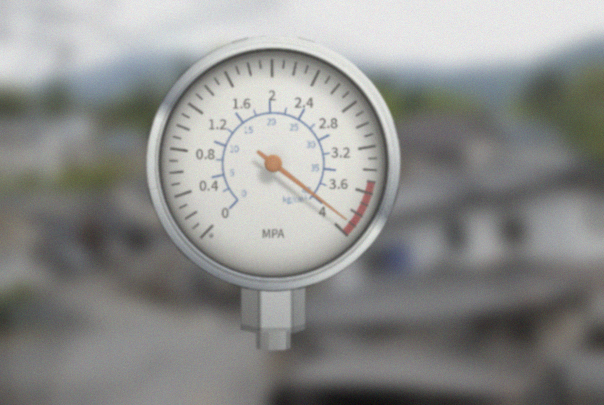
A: 3.9 (MPa)
